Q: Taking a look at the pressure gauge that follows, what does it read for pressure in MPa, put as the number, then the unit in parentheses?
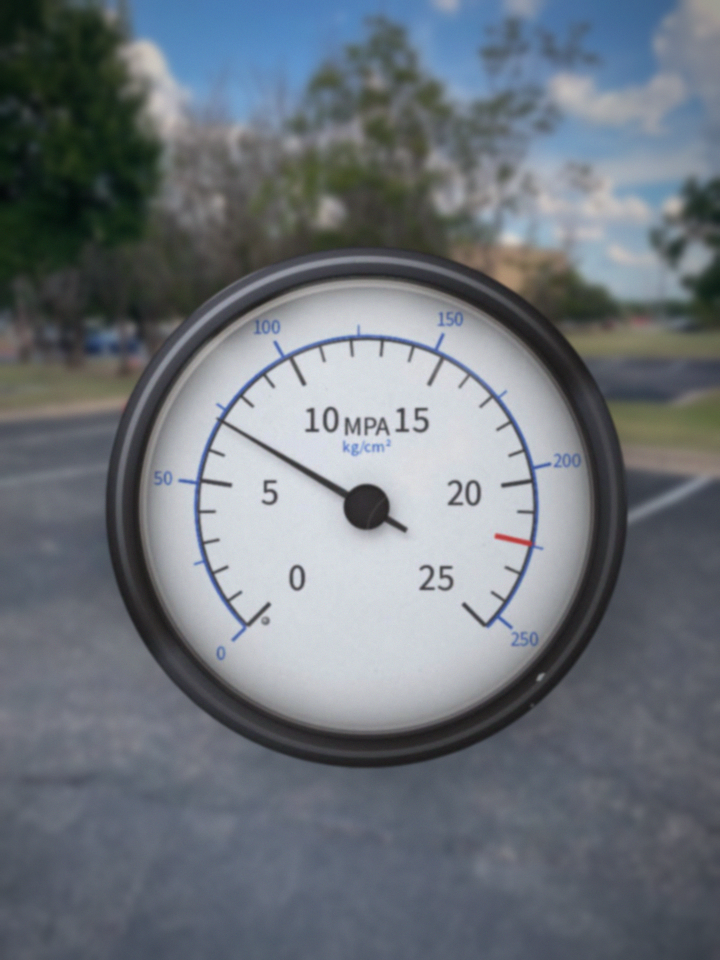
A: 7 (MPa)
